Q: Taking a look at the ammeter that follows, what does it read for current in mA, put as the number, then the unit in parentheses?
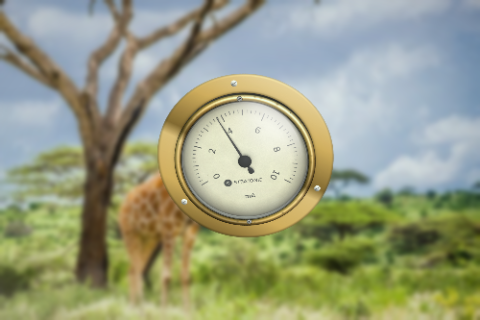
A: 3.8 (mA)
